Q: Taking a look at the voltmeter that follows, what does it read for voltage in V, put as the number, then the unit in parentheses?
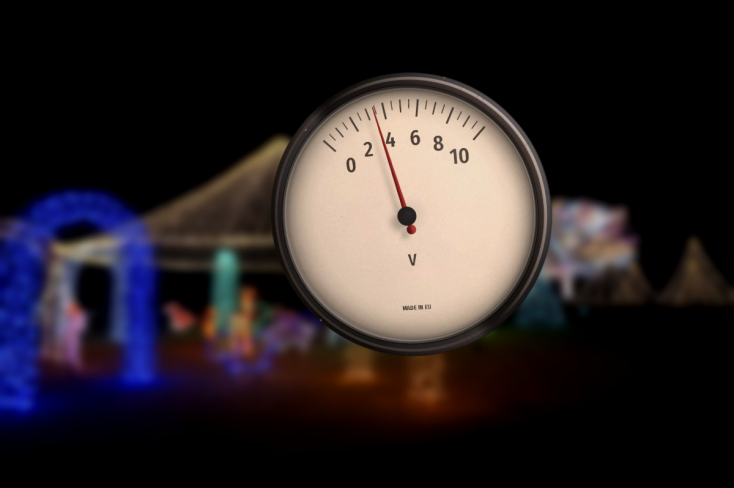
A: 3.5 (V)
